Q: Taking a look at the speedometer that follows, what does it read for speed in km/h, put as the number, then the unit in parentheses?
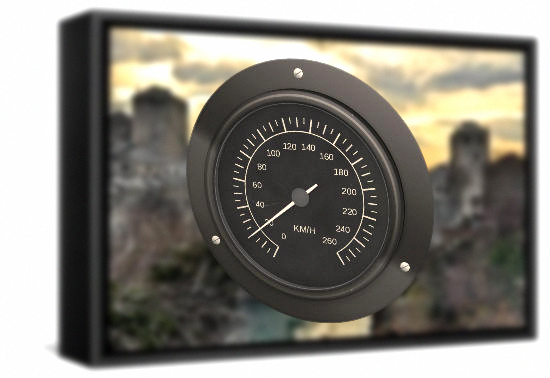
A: 20 (km/h)
